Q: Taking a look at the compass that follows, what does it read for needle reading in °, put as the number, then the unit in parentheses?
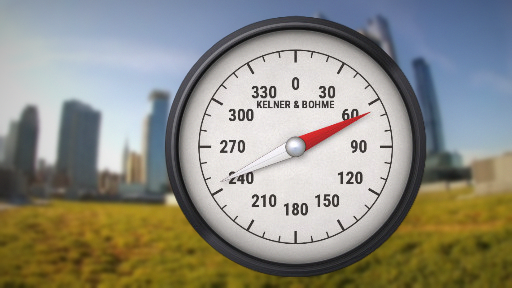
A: 65 (°)
